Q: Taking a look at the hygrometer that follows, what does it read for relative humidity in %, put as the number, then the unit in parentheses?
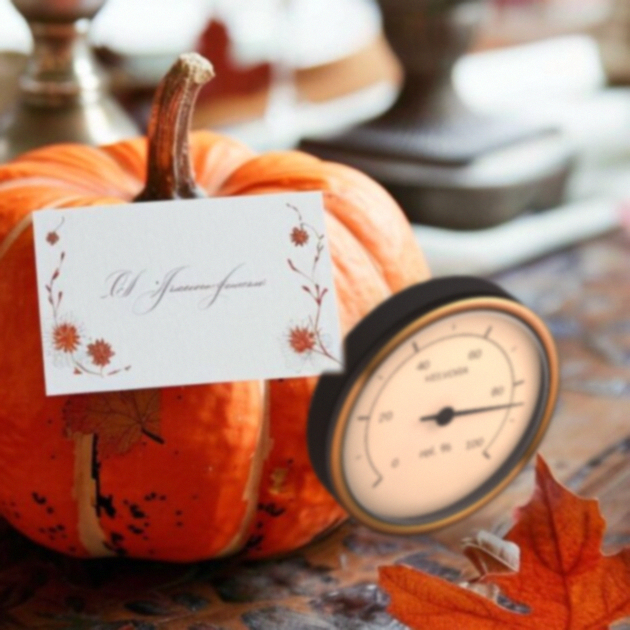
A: 85 (%)
